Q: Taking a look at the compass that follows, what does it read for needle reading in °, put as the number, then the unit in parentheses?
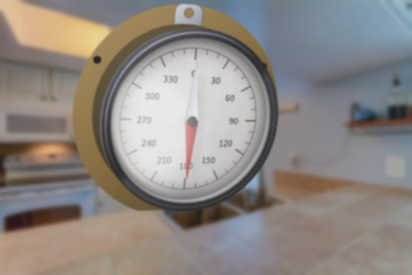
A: 180 (°)
